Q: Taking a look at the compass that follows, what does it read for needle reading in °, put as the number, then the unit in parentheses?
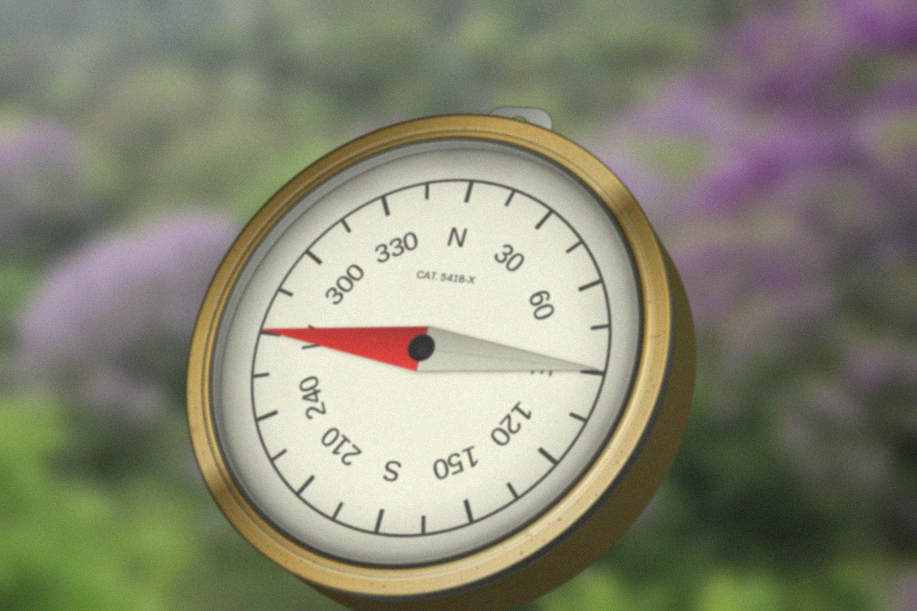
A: 270 (°)
